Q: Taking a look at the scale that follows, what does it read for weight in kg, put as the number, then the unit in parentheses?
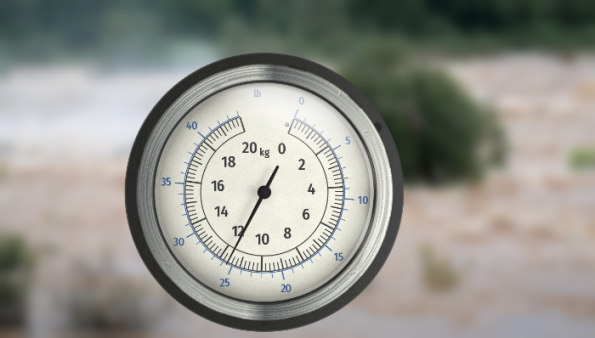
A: 11.6 (kg)
